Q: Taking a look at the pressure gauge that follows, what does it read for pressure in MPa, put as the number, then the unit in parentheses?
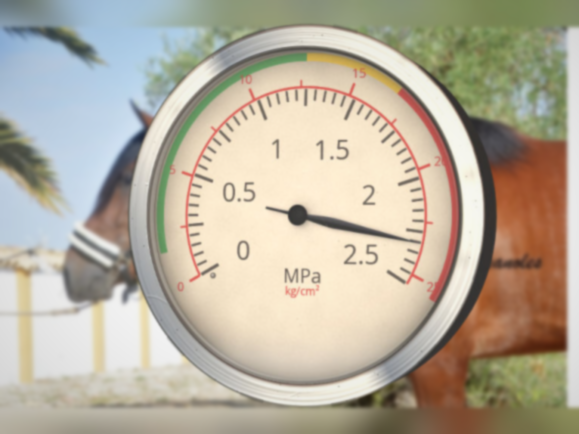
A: 2.3 (MPa)
